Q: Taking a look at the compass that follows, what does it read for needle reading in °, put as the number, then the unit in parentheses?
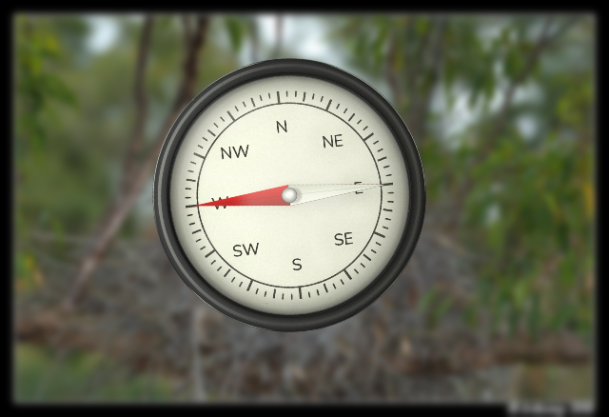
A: 270 (°)
